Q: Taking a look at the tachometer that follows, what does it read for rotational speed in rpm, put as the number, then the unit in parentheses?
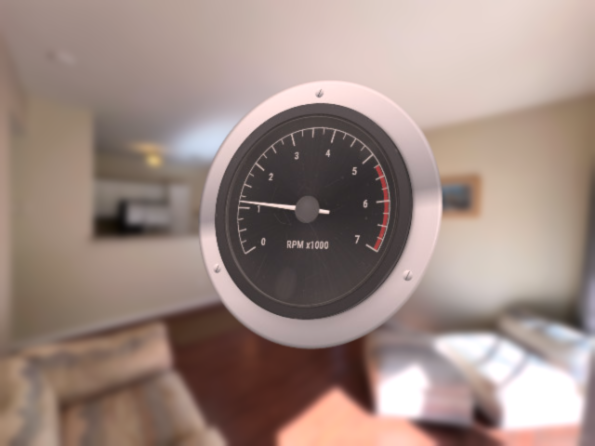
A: 1125 (rpm)
